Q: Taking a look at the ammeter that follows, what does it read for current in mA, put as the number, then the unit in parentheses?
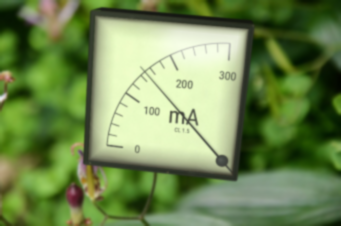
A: 150 (mA)
